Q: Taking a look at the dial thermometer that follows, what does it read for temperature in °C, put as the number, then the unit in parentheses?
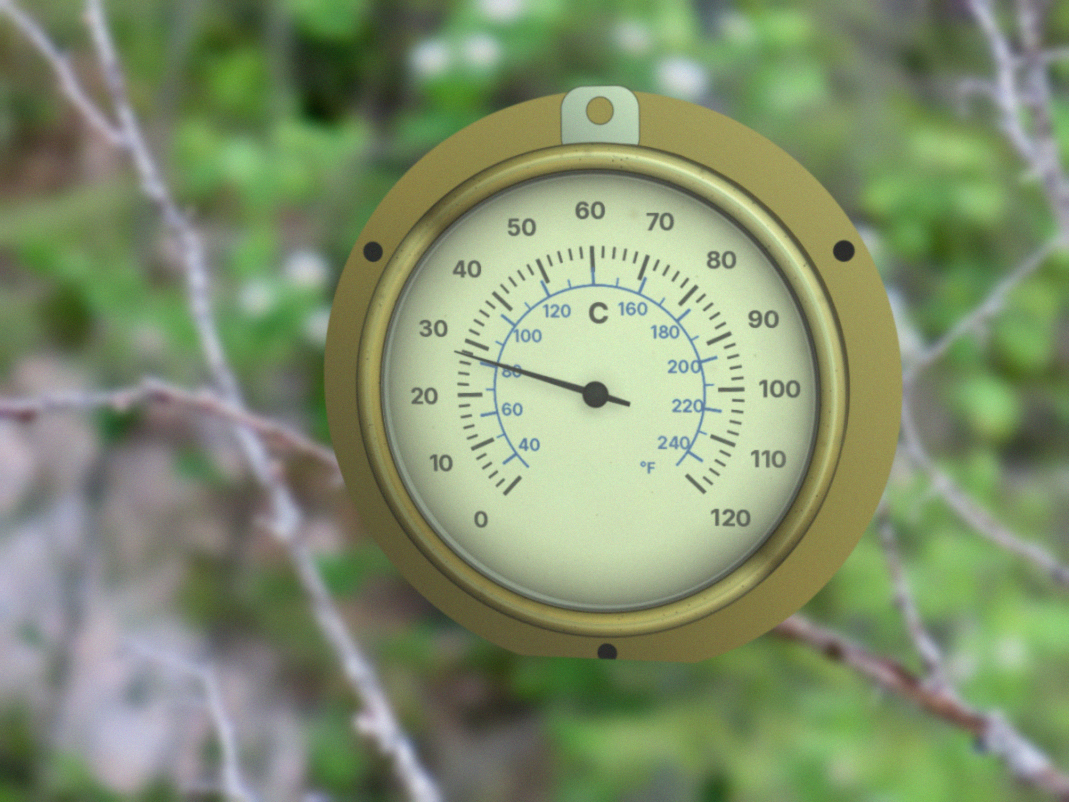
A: 28 (°C)
